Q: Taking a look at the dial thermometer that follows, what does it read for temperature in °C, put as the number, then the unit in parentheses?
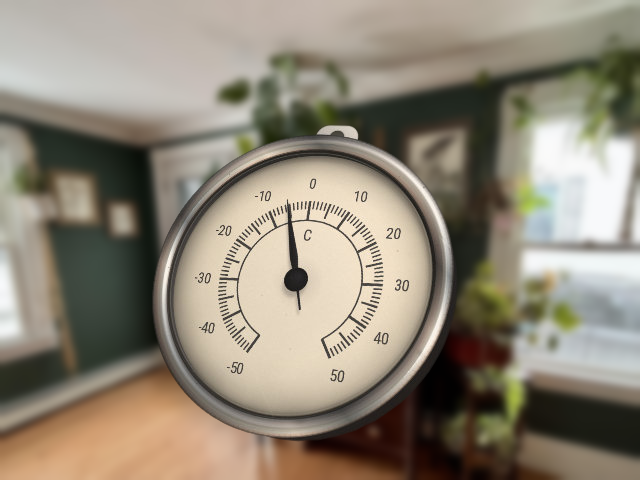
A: -5 (°C)
